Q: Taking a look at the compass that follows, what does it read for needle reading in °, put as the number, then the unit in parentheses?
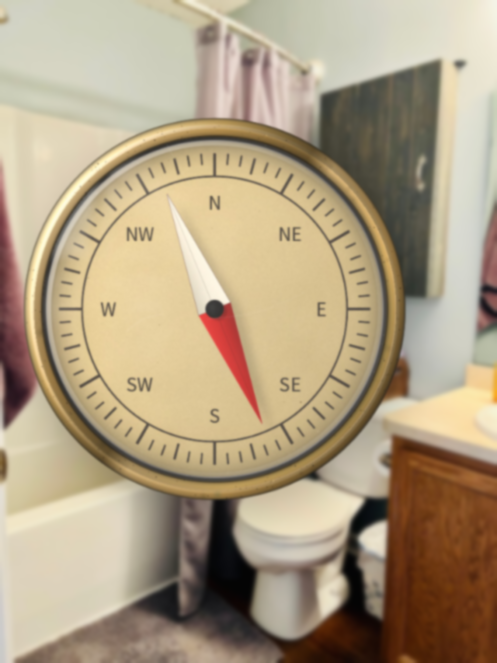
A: 157.5 (°)
